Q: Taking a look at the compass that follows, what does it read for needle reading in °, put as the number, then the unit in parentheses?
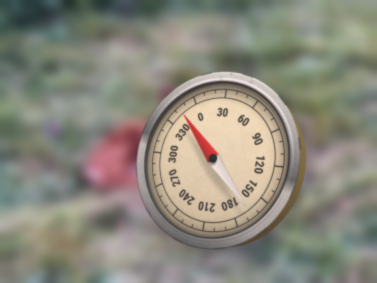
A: 345 (°)
